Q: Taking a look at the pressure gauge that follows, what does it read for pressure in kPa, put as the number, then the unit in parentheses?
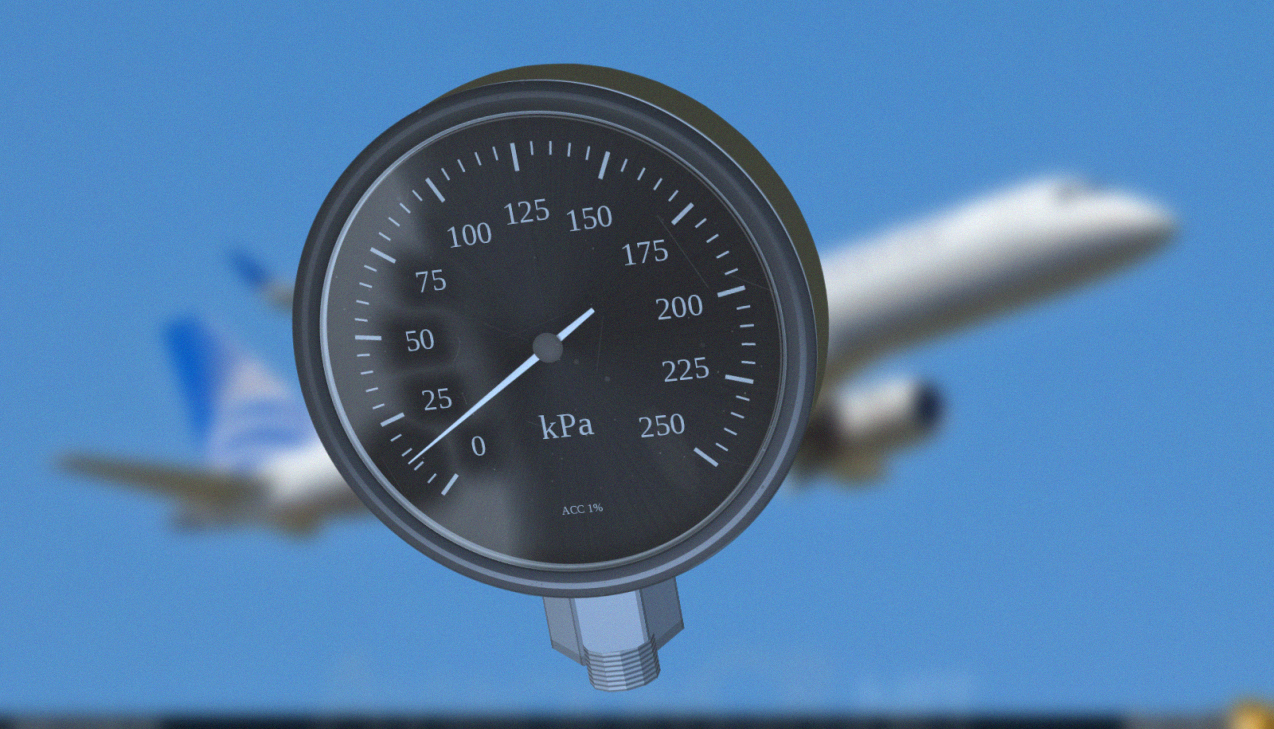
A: 12.5 (kPa)
